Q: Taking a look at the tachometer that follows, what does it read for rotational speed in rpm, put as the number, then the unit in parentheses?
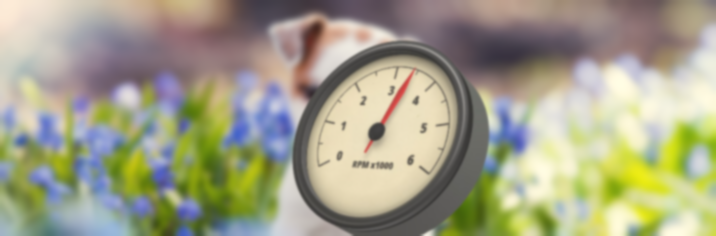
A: 3500 (rpm)
